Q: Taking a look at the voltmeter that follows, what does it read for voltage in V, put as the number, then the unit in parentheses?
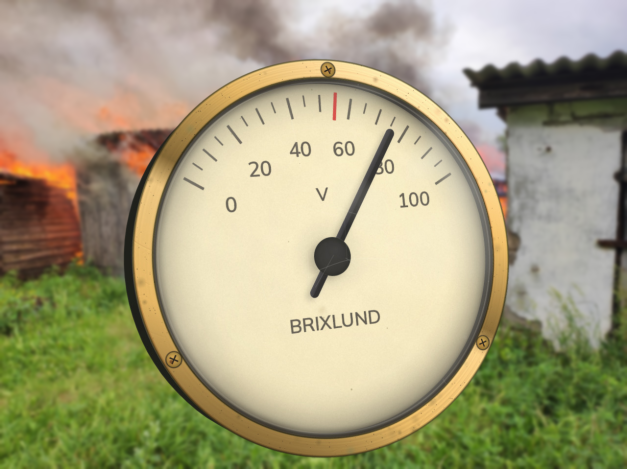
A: 75 (V)
